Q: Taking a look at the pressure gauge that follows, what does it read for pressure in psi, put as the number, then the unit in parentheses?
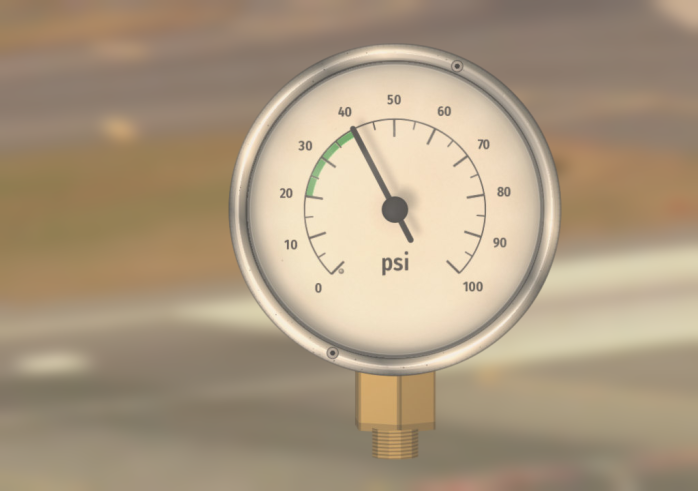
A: 40 (psi)
